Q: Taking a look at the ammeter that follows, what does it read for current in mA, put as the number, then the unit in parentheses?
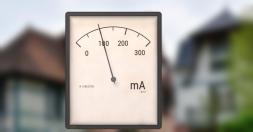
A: 100 (mA)
